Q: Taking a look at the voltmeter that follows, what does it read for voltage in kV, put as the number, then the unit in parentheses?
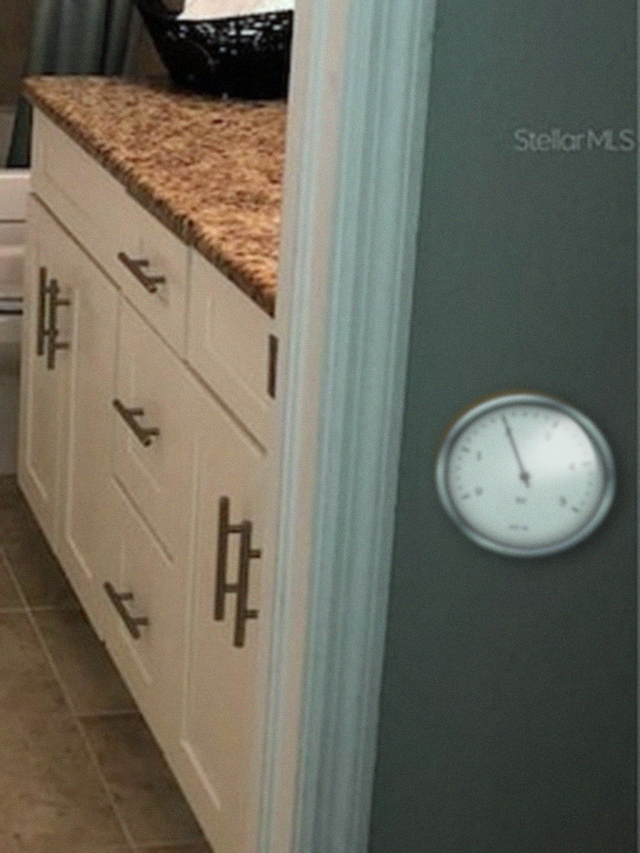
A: 2 (kV)
